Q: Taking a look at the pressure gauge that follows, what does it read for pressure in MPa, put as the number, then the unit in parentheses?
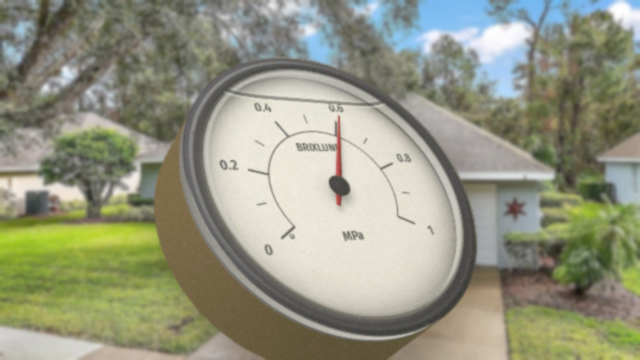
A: 0.6 (MPa)
